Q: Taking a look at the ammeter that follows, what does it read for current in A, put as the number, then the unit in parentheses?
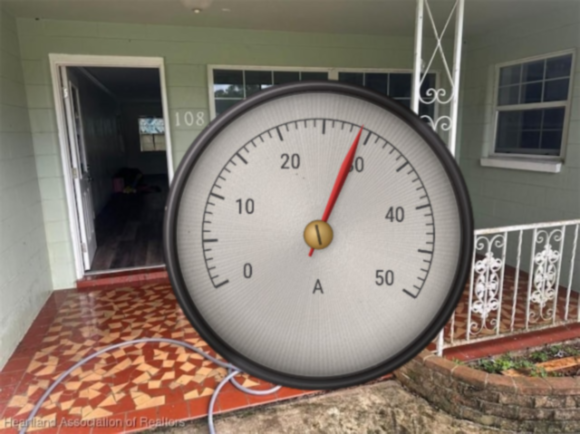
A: 29 (A)
